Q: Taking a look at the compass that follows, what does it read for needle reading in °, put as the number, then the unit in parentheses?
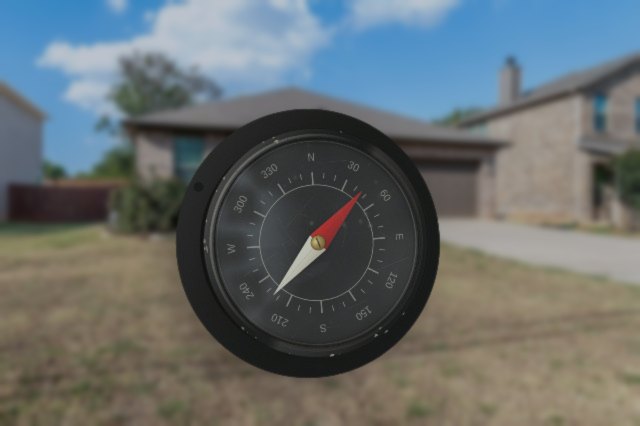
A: 45 (°)
